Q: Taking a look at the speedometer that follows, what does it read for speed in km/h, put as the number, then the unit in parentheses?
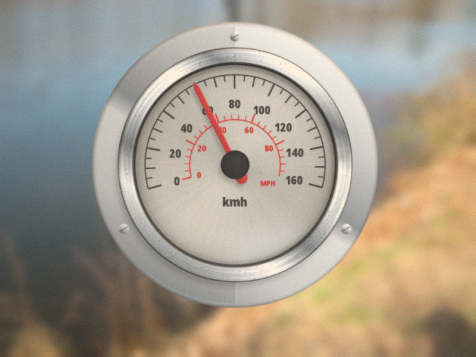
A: 60 (km/h)
